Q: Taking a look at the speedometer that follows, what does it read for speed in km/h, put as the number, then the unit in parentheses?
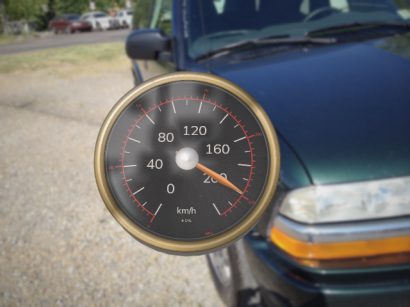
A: 200 (km/h)
